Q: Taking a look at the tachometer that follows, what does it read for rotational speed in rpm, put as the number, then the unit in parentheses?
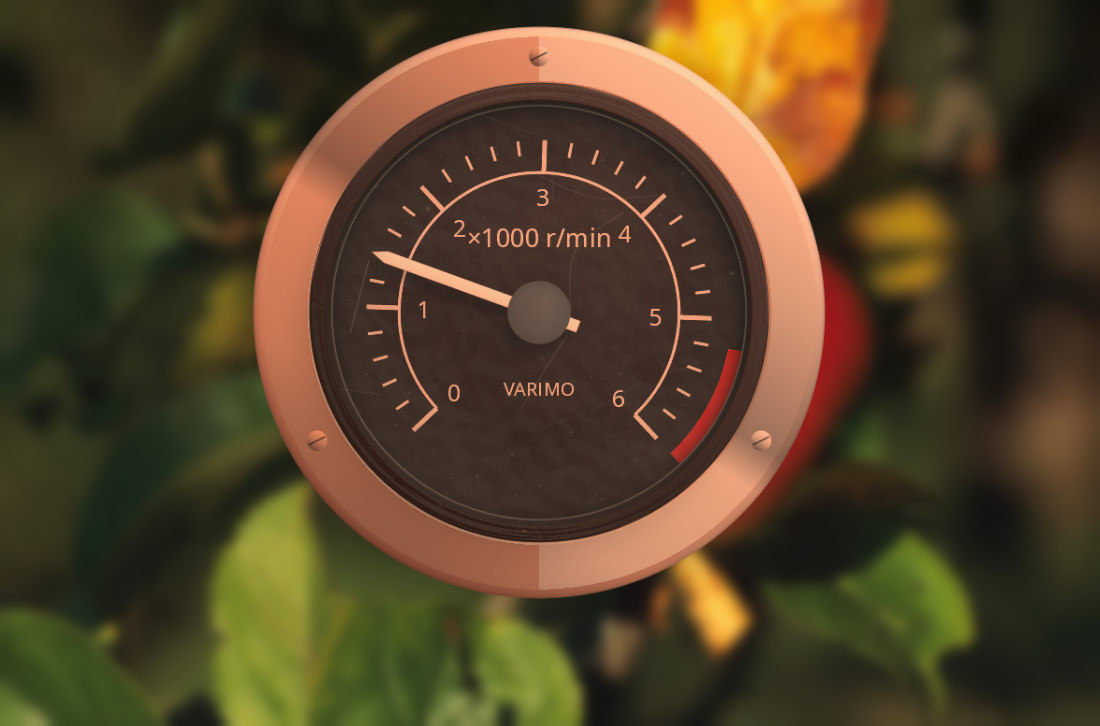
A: 1400 (rpm)
